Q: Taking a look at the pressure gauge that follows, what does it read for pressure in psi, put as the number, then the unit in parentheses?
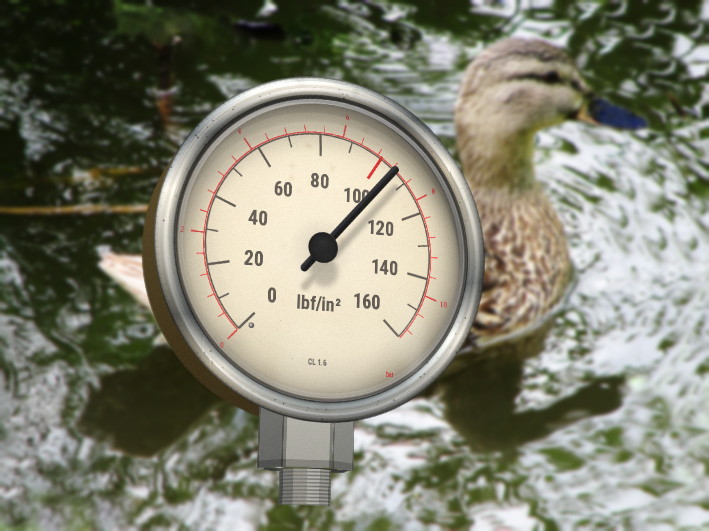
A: 105 (psi)
